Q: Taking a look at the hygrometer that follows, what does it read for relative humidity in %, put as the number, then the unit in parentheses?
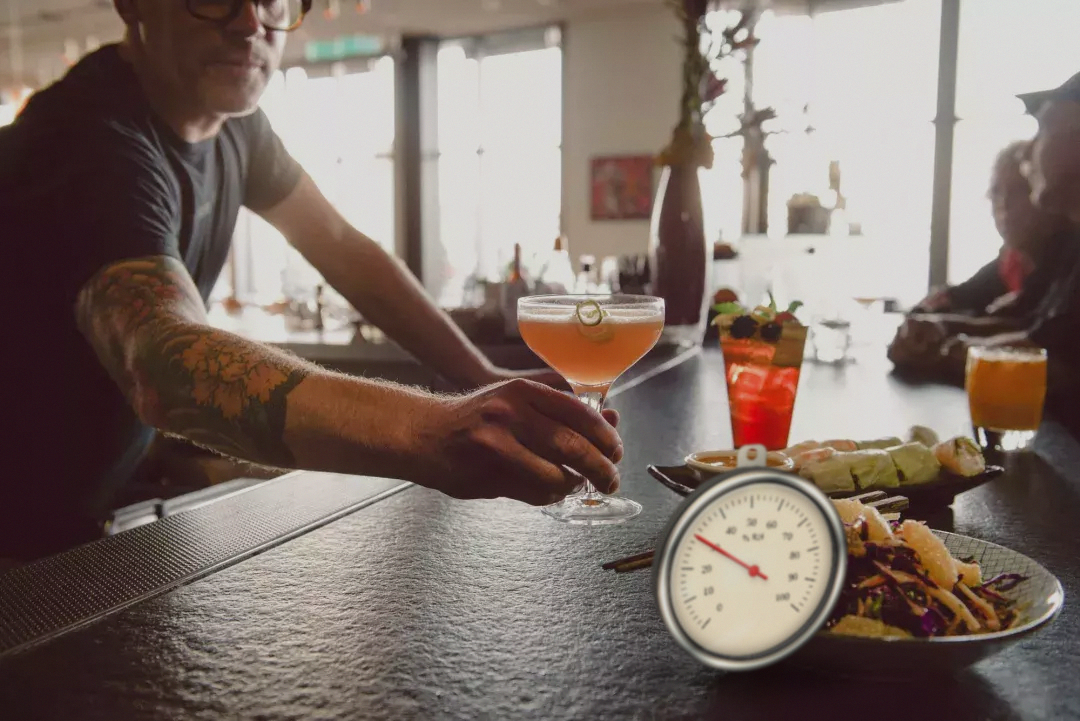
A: 30 (%)
